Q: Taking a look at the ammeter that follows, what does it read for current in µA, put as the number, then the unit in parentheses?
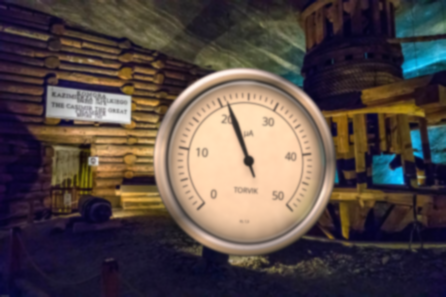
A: 21 (µA)
